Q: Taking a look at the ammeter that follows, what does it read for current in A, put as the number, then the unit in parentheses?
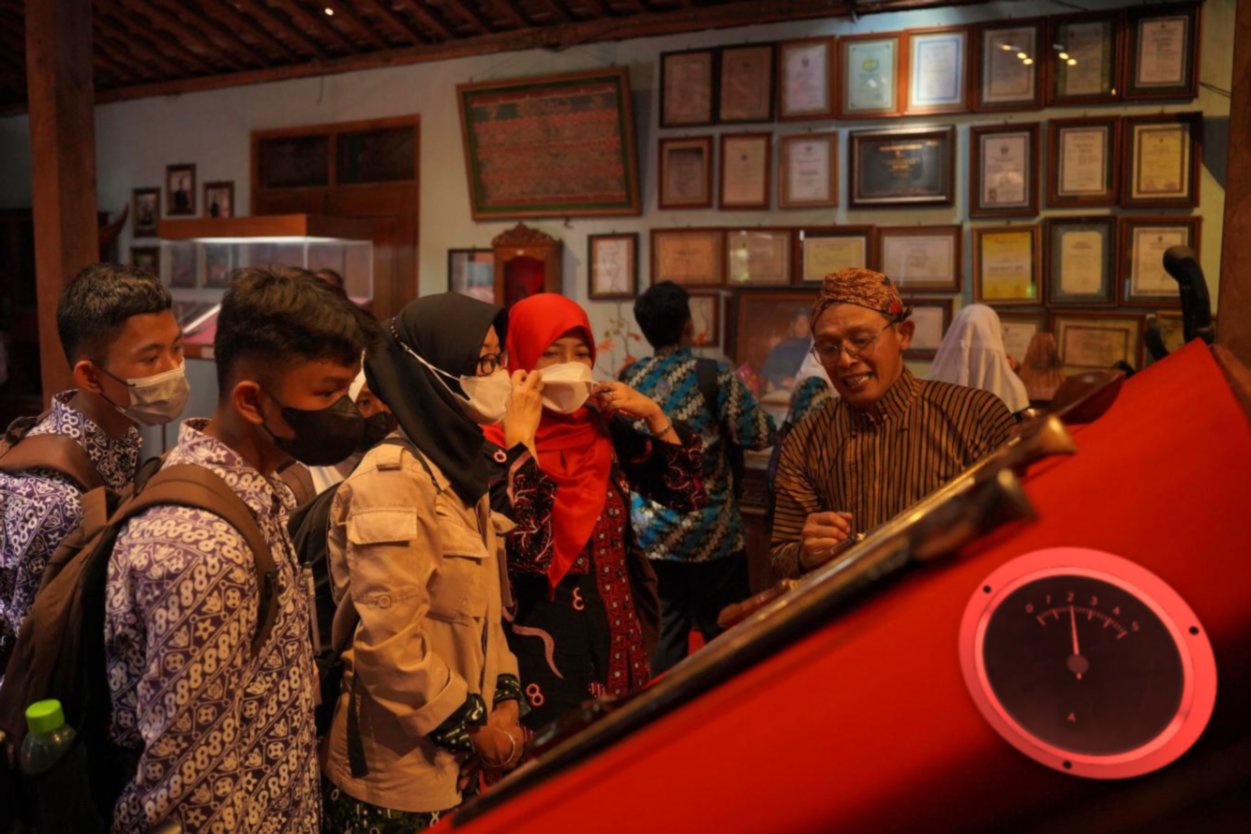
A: 2 (A)
